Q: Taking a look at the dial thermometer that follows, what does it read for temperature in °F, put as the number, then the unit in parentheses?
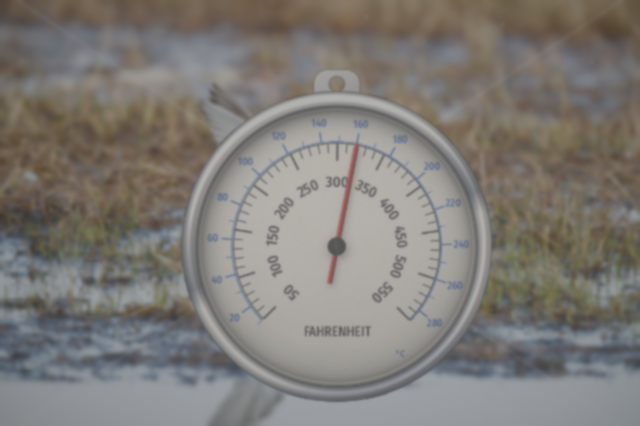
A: 320 (°F)
